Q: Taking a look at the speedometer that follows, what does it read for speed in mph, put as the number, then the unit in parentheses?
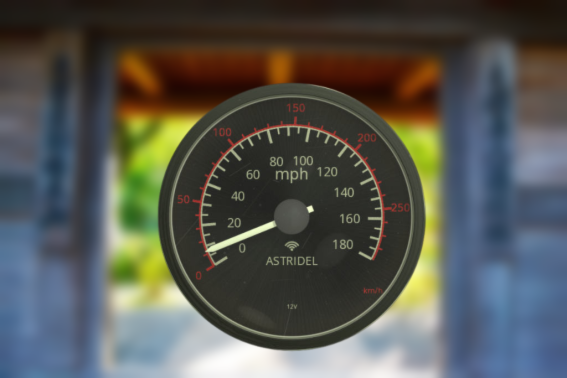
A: 7.5 (mph)
